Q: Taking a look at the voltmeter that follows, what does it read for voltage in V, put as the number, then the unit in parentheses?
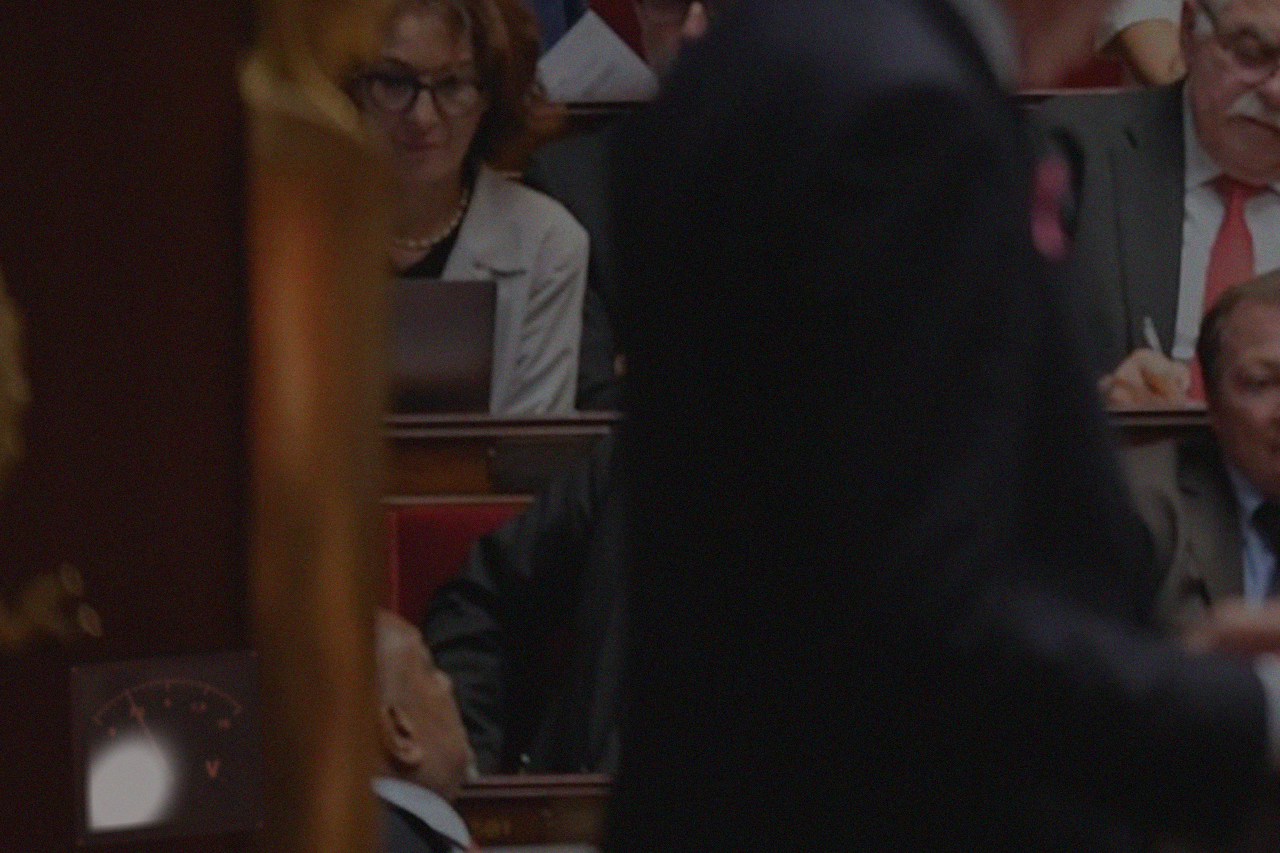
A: 2.5 (V)
